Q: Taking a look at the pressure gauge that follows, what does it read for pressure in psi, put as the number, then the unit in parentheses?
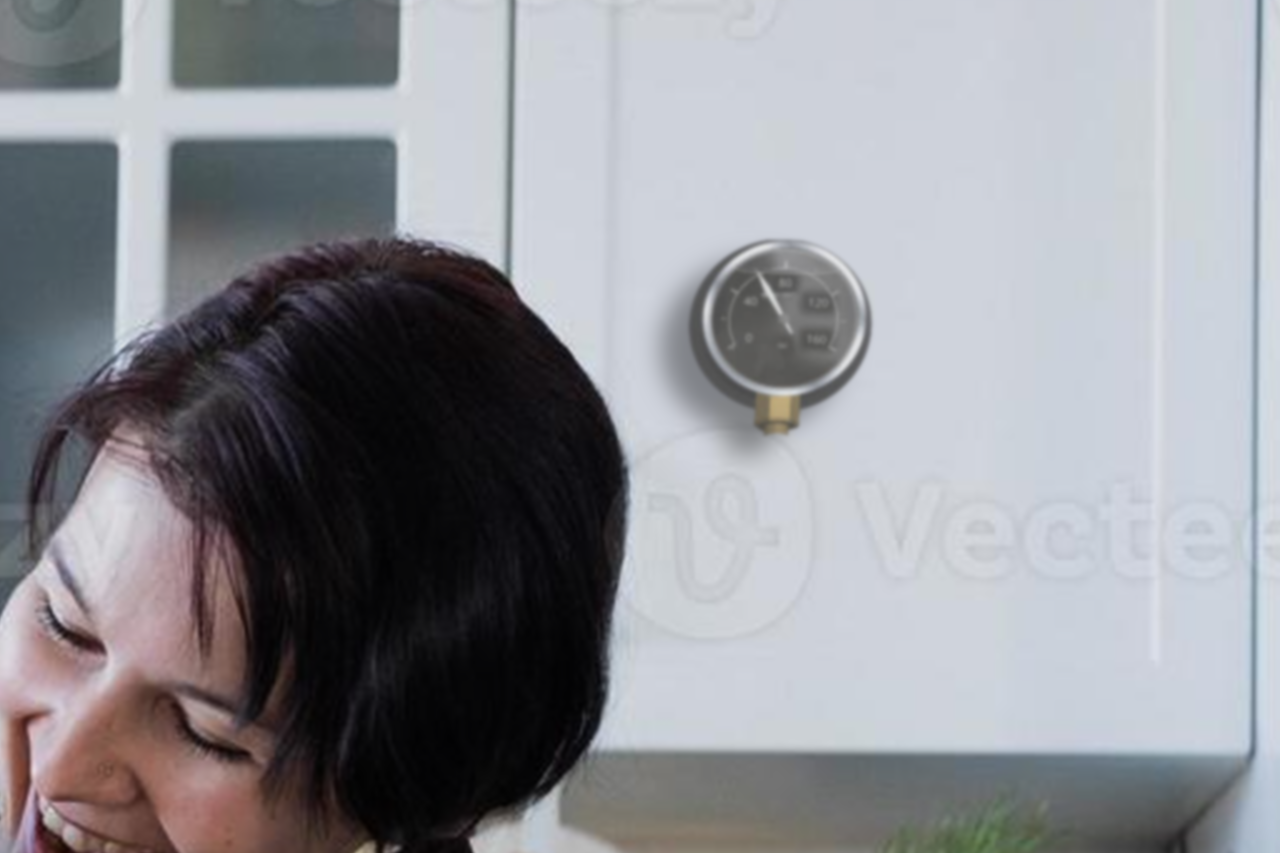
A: 60 (psi)
